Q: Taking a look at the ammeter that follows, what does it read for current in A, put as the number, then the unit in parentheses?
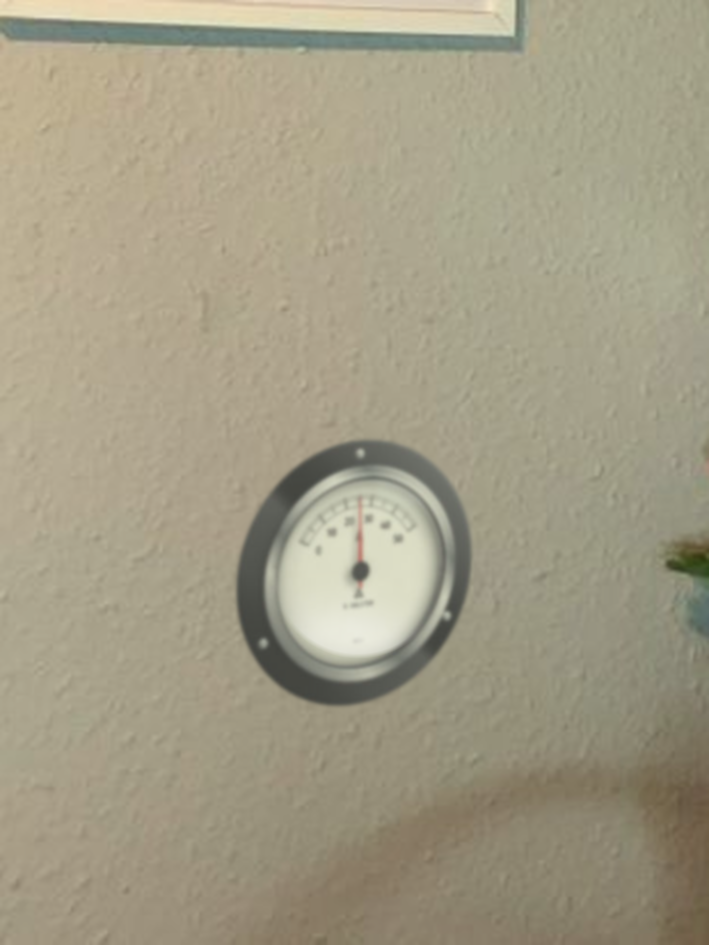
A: 25 (A)
